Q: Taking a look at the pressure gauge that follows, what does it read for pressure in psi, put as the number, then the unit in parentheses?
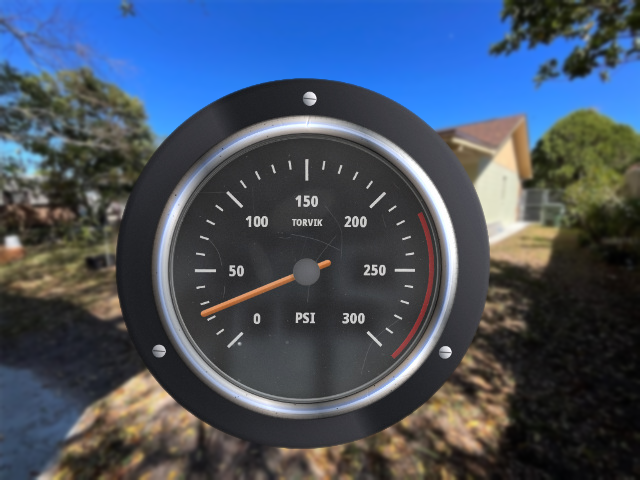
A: 25 (psi)
